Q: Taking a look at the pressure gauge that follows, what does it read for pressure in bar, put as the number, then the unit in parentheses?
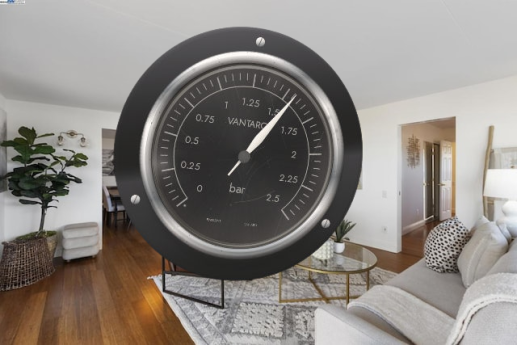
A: 1.55 (bar)
